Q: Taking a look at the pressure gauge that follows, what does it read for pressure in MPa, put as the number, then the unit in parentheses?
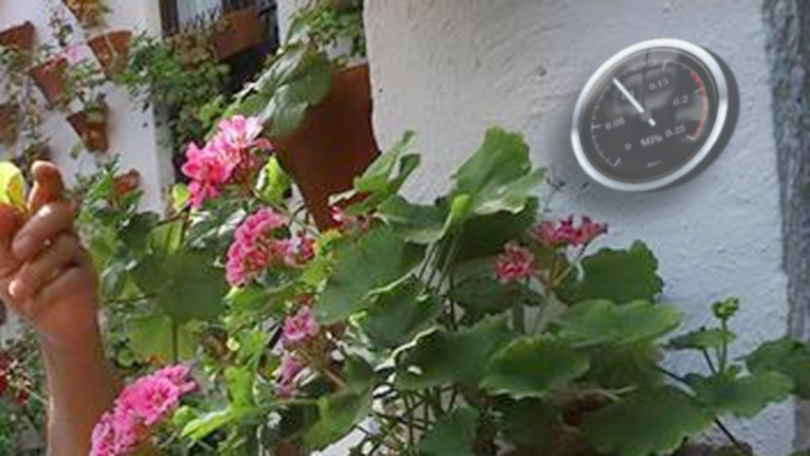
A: 0.1 (MPa)
